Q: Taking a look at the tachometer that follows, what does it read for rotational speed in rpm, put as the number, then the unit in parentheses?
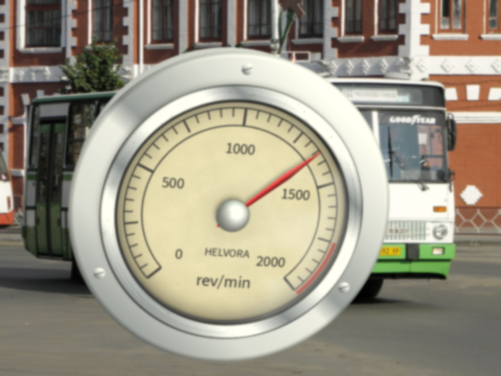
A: 1350 (rpm)
